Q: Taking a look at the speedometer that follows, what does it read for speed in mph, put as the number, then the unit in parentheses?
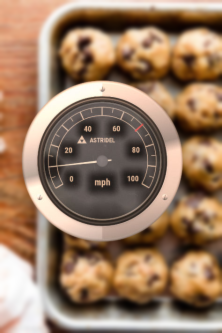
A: 10 (mph)
